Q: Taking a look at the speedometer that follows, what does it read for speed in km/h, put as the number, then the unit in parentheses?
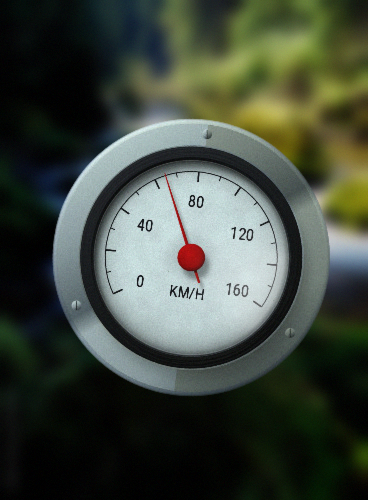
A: 65 (km/h)
